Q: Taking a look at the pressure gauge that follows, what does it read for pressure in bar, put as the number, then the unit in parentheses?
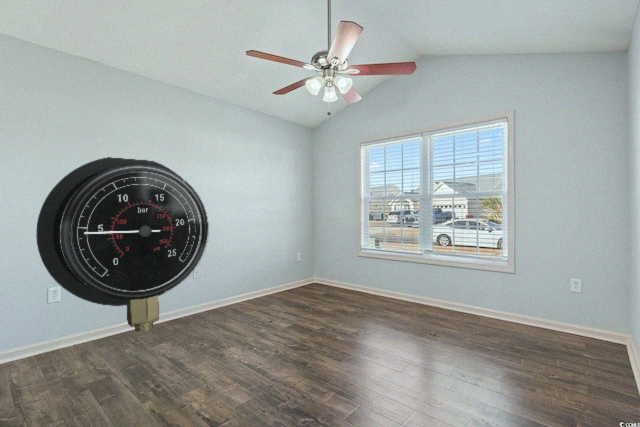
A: 4.5 (bar)
